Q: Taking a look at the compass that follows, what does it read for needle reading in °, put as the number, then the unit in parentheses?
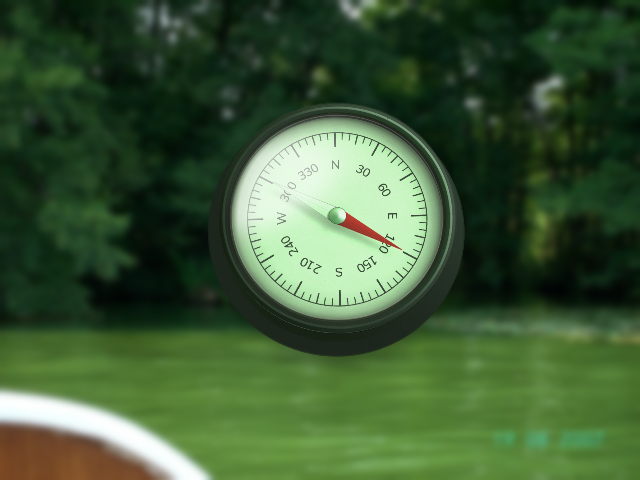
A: 120 (°)
